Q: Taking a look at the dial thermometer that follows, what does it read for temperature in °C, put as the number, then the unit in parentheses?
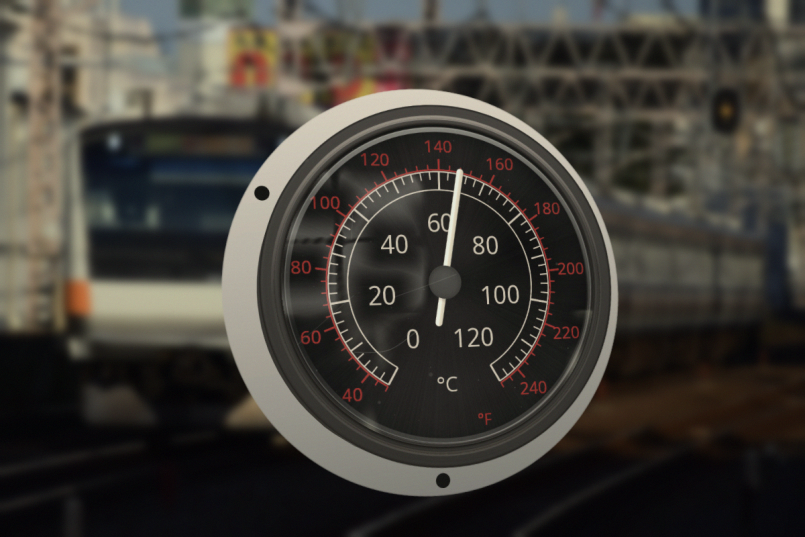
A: 64 (°C)
